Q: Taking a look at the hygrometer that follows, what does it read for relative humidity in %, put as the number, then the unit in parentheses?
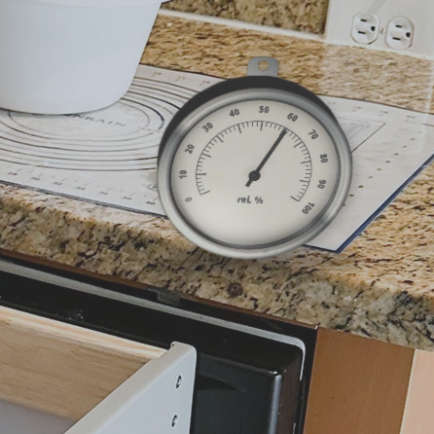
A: 60 (%)
